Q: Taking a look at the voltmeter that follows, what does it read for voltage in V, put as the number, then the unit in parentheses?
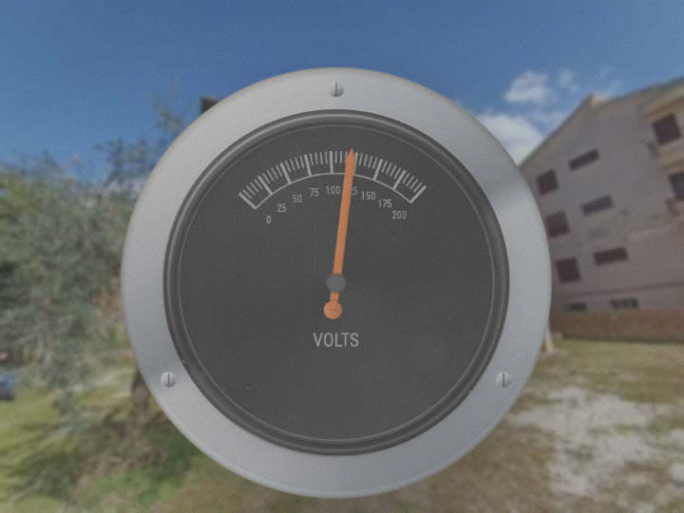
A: 120 (V)
